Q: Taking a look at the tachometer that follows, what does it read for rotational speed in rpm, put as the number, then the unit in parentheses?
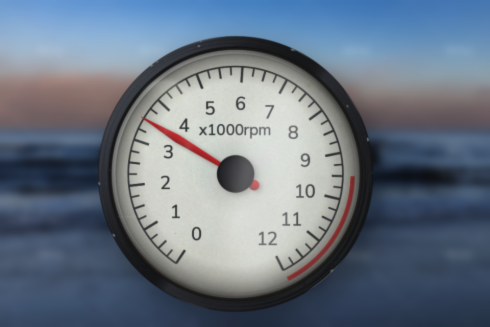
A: 3500 (rpm)
